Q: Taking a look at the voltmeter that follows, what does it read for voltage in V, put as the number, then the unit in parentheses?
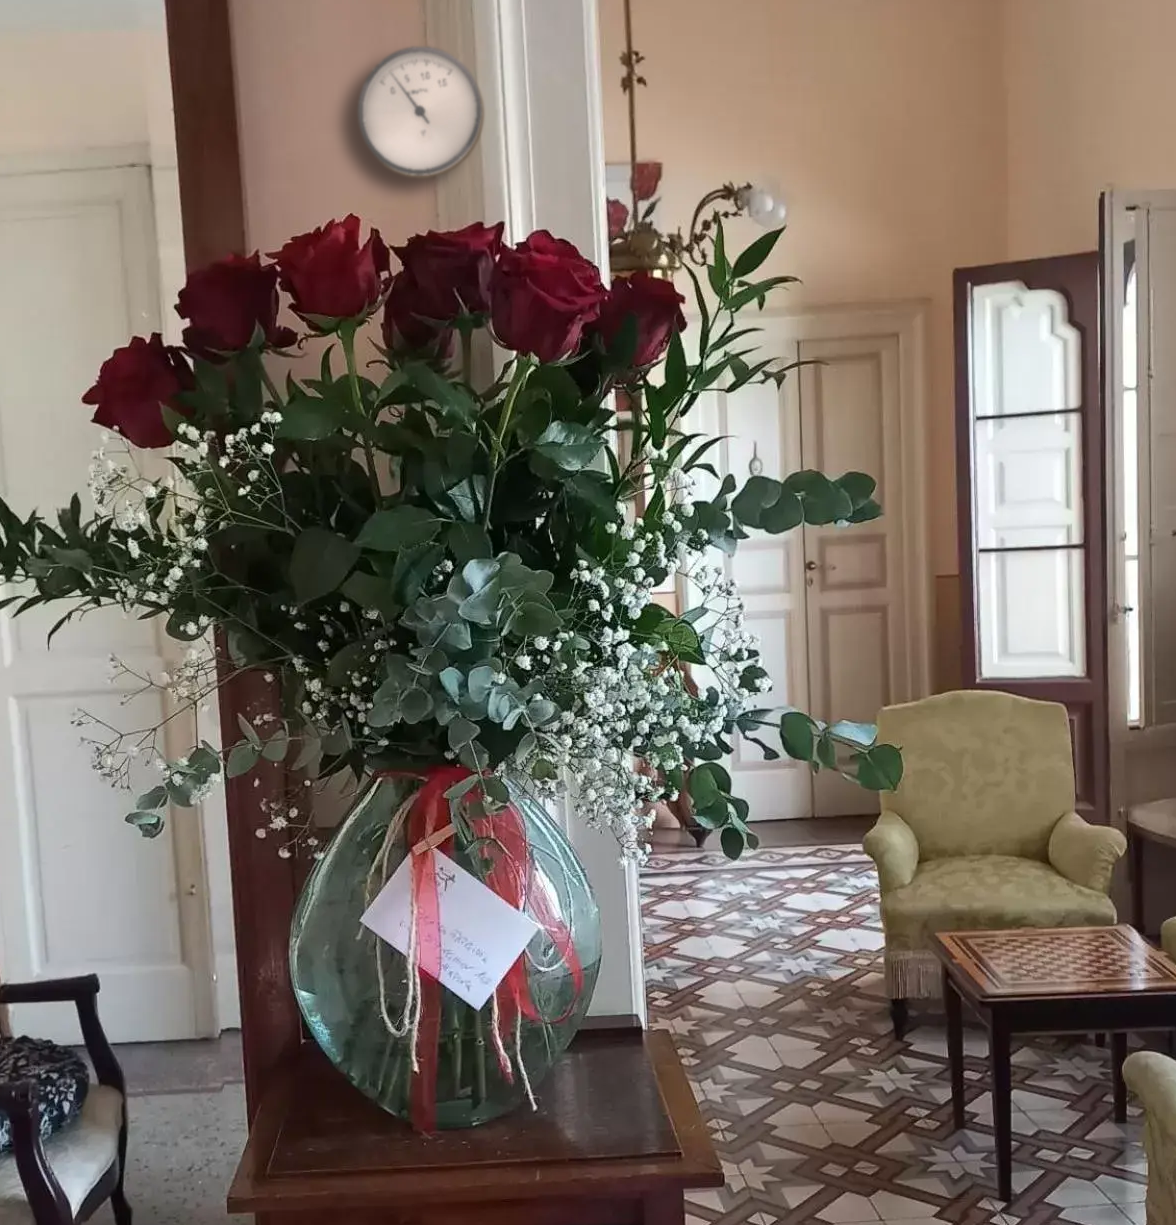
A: 2.5 (V)
